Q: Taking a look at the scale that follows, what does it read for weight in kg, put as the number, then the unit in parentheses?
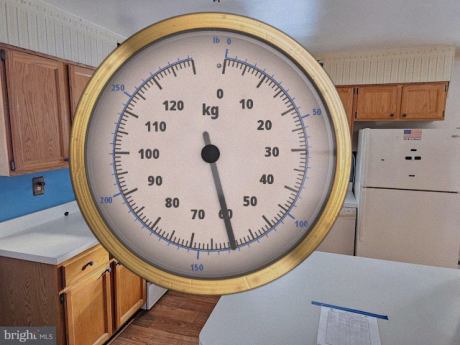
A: 60 (kg)
